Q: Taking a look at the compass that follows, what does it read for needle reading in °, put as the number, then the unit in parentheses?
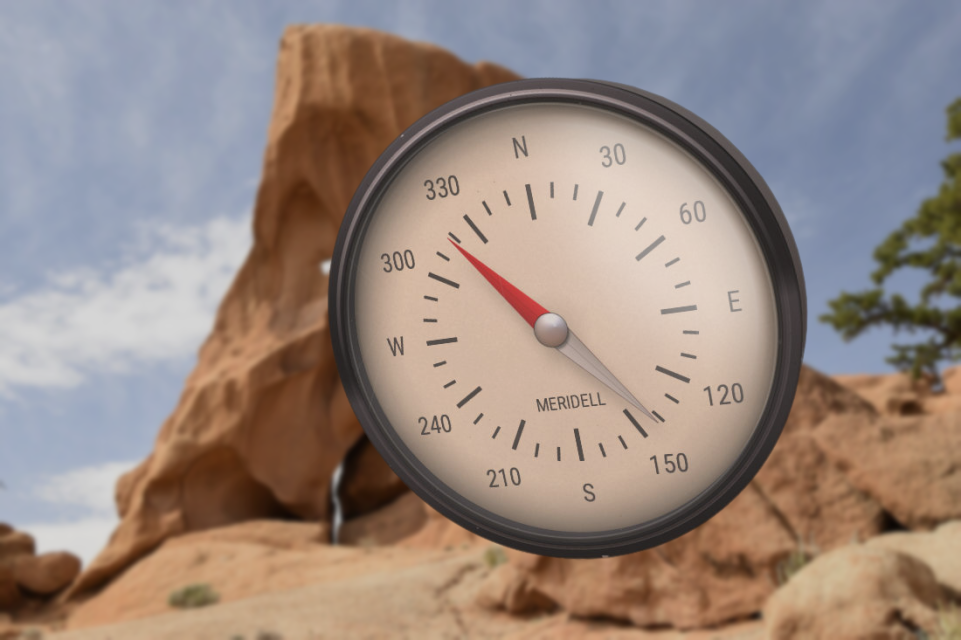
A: 320 (°)
